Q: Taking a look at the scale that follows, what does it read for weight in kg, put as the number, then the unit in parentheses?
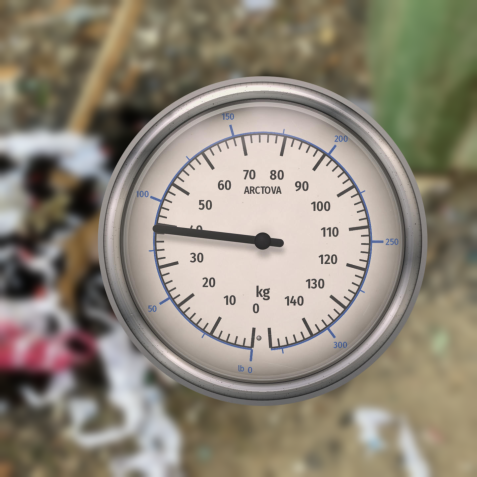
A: 39 (kg)
